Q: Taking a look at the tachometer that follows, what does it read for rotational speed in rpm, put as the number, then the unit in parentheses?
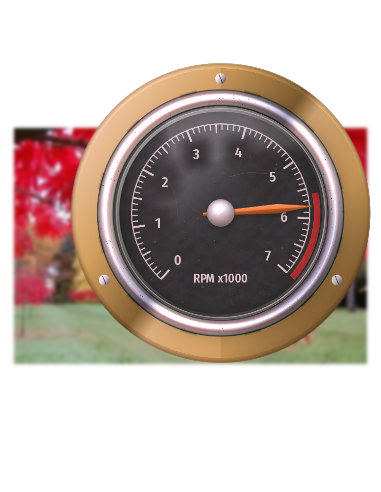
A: 5800 (rpm)
